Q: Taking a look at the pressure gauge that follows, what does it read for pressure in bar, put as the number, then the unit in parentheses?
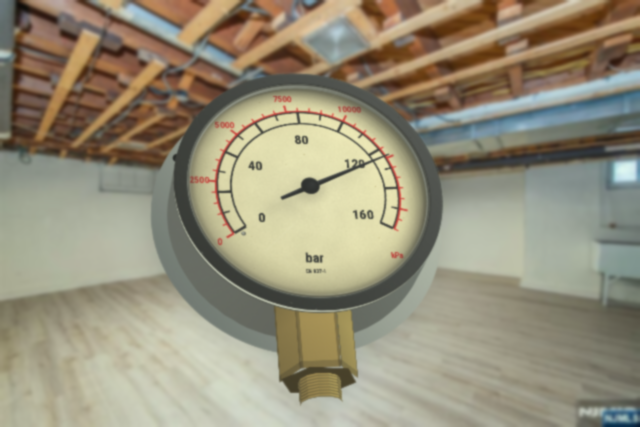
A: 125 (bar)
